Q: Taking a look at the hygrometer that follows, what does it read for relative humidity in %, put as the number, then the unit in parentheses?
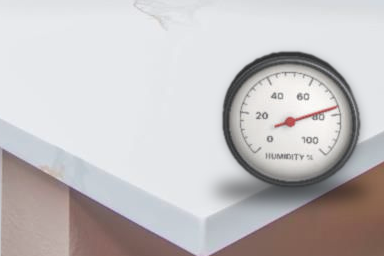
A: 76 (%)
